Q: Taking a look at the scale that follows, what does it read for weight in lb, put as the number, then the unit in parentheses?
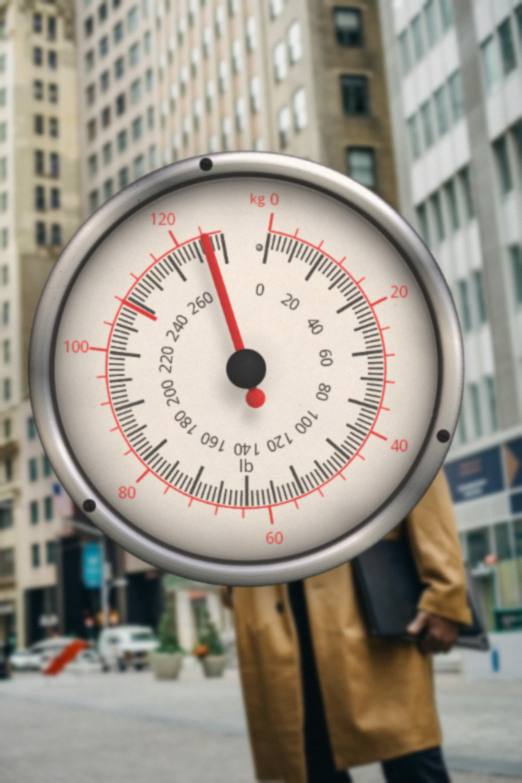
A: 274 (lb)
